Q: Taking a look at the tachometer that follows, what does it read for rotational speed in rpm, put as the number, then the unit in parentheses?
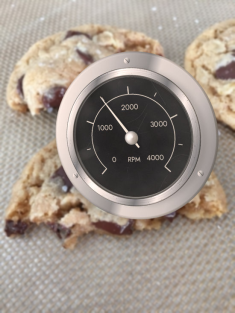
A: 1500 (rpm)
